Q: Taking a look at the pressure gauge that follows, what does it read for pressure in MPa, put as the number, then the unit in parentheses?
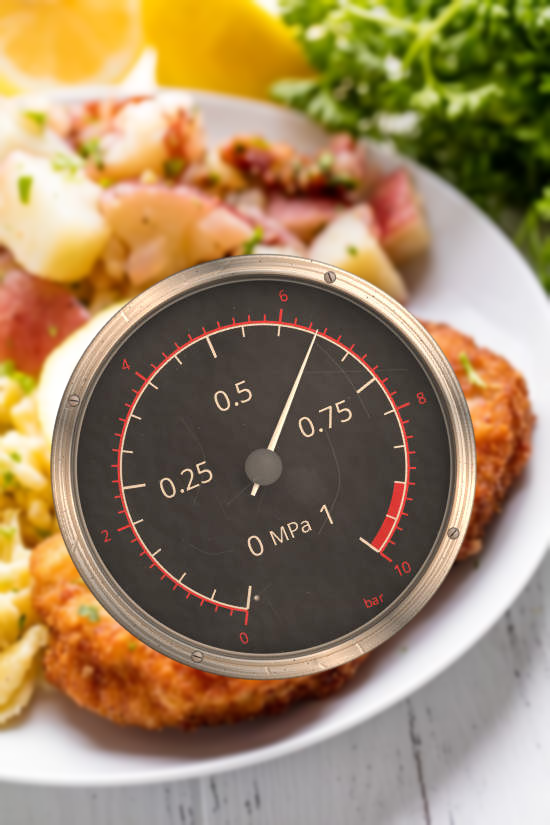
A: 0.65 (MPa)
